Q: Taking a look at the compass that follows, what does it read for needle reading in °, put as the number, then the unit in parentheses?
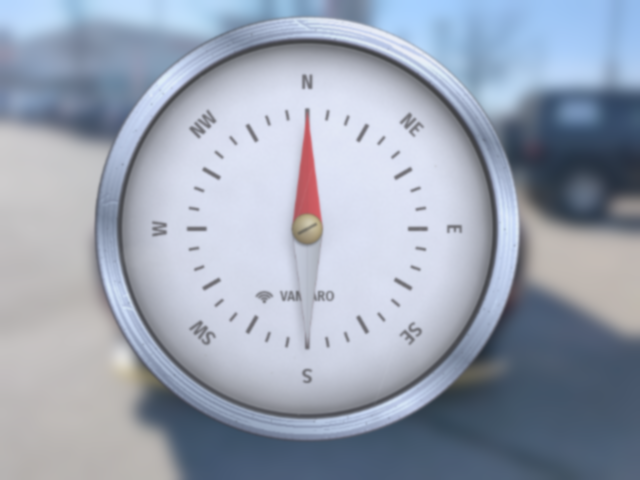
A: 0 (°)
